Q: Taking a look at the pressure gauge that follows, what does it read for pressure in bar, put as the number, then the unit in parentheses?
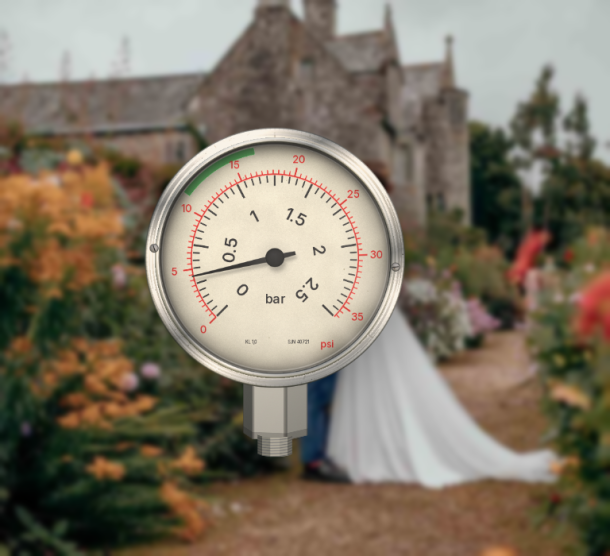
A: 0.3 (bar)
